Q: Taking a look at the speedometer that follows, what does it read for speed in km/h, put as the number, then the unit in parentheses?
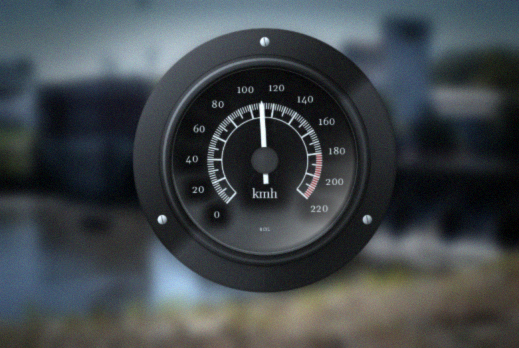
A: 110 (km/h)
